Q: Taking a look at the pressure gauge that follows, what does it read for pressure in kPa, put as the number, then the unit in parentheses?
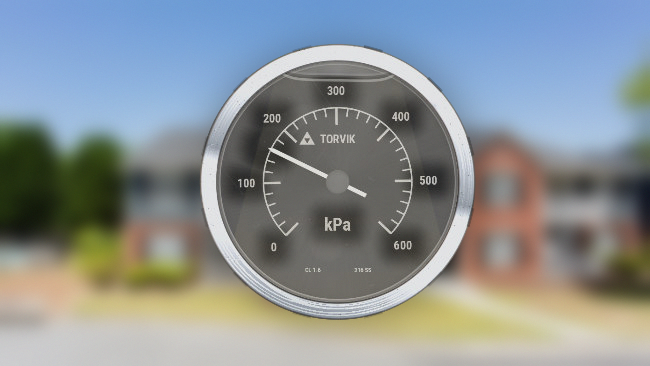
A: 160 (kPa)
